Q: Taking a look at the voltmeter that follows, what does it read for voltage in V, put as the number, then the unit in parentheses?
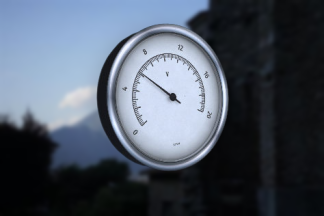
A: 6 (V)
